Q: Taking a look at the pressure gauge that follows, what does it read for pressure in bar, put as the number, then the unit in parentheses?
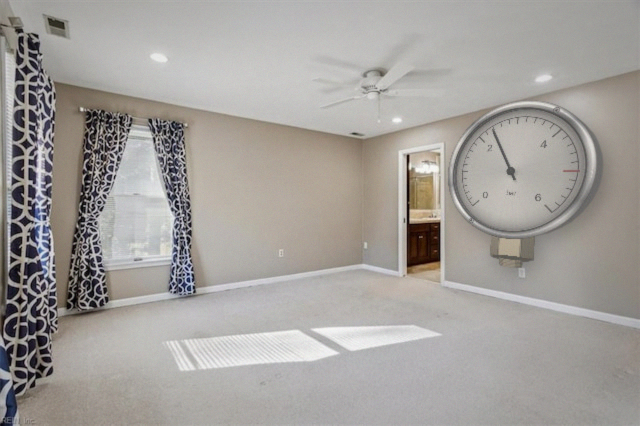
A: 2.4 (bar)
